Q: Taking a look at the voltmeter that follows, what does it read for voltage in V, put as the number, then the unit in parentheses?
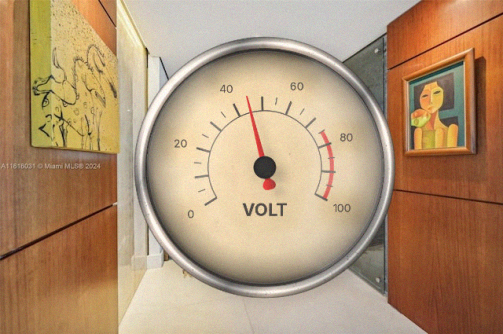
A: 45 (V)
